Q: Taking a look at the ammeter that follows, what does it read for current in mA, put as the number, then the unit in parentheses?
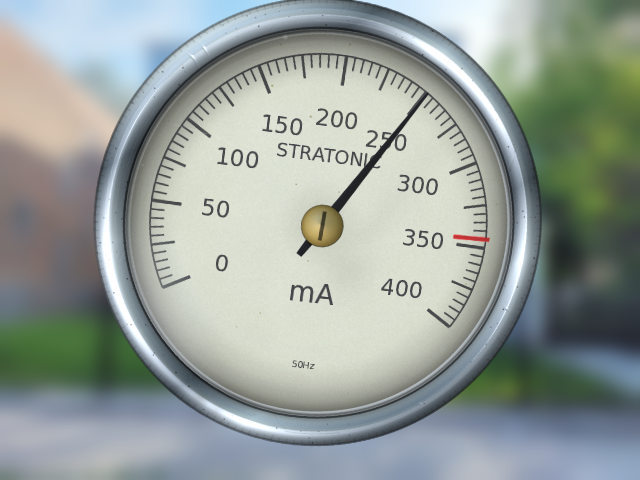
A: 250 (mA)
